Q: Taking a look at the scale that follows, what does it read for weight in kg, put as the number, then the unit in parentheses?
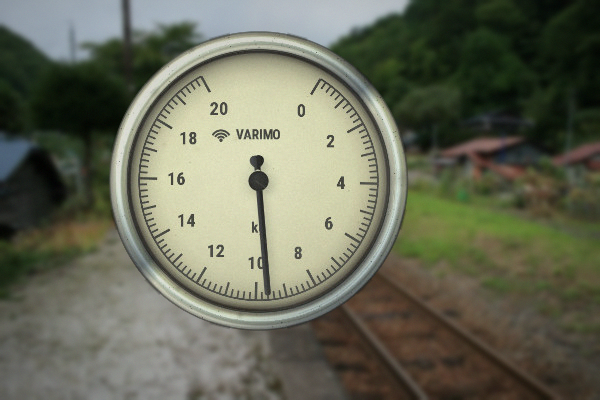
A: 9.6 (kg)
